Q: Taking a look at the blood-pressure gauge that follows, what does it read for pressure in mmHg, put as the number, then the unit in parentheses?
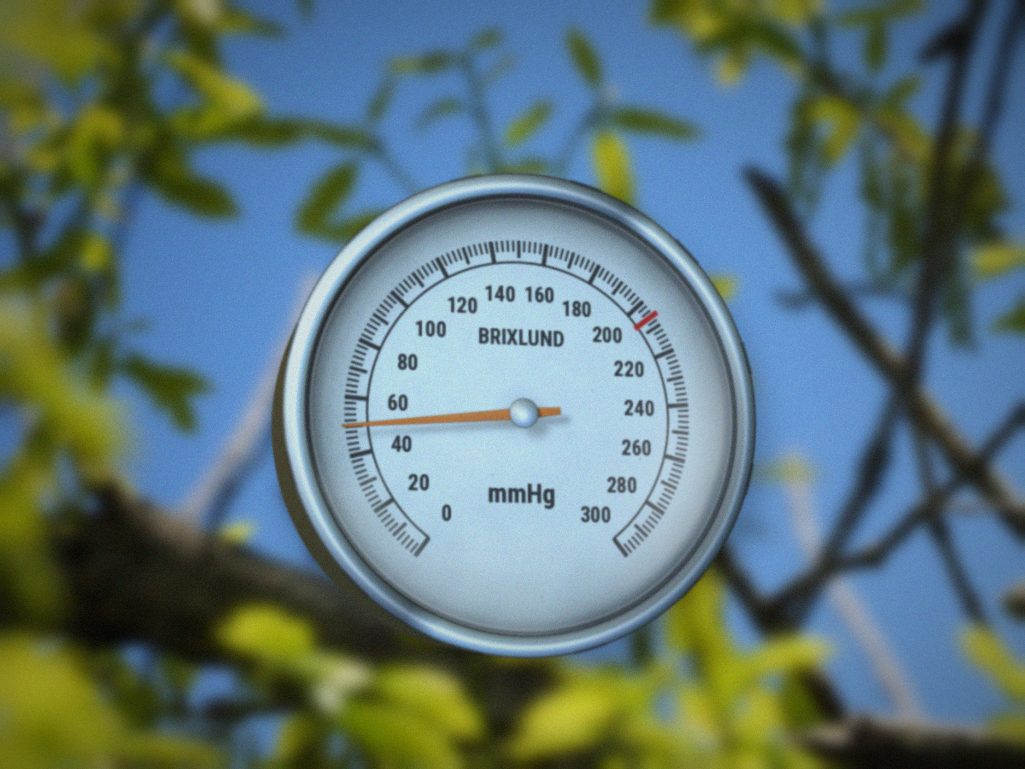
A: 50 (mmHg)
